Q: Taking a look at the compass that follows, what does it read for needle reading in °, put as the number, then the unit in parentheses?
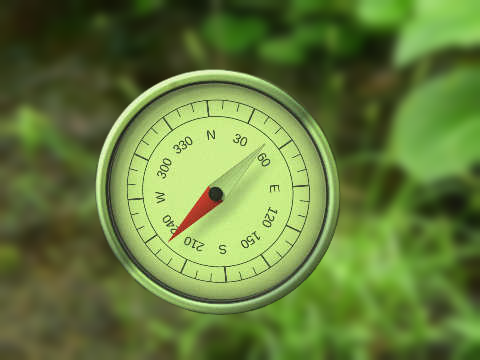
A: 230 (°)
